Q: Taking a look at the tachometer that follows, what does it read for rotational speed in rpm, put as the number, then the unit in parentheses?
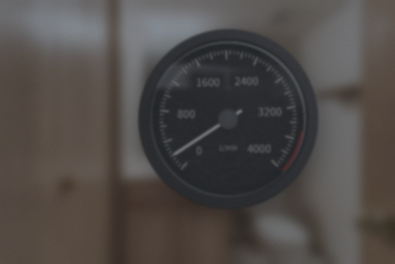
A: 200 (rpm)
